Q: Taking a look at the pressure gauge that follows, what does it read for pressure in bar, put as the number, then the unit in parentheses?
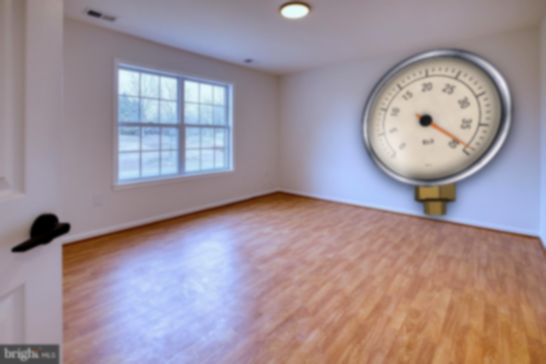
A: 39 (bar)
